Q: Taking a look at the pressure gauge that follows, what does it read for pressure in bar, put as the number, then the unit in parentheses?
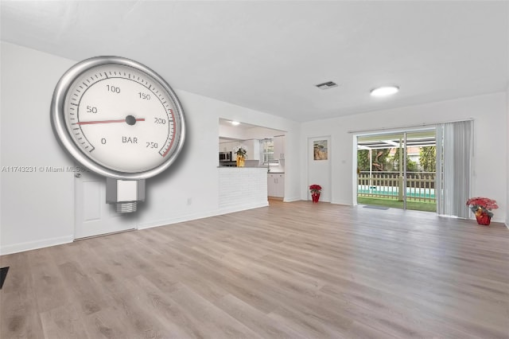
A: 30 (bar)
